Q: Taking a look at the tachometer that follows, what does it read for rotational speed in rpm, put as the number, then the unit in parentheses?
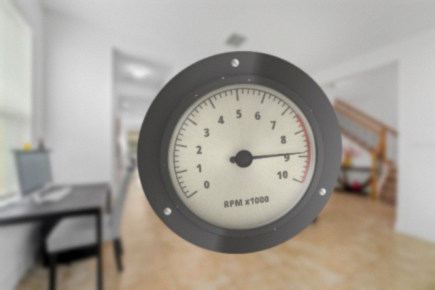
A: 8800 (rpm)
